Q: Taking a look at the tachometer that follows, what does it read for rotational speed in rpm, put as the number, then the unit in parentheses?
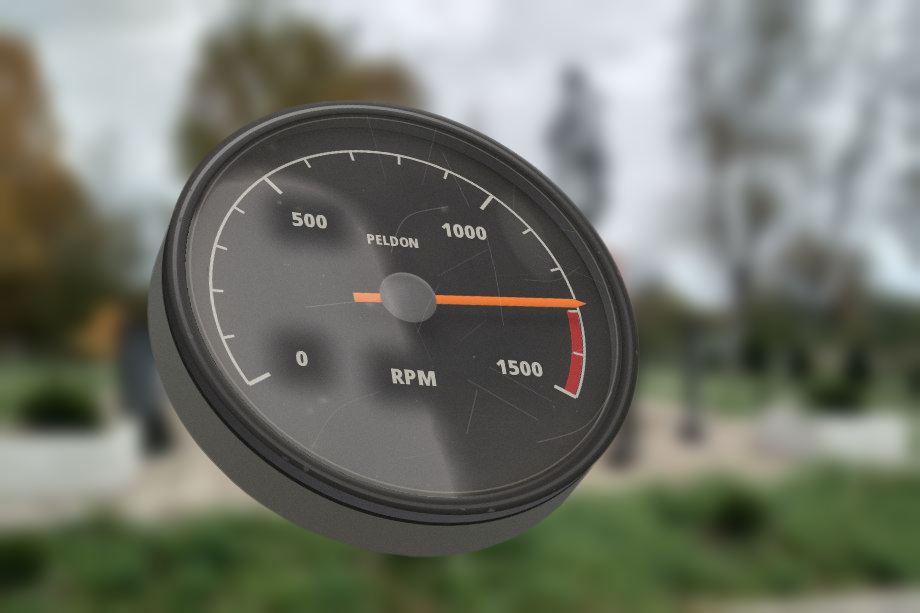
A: 1300 (rpm)
